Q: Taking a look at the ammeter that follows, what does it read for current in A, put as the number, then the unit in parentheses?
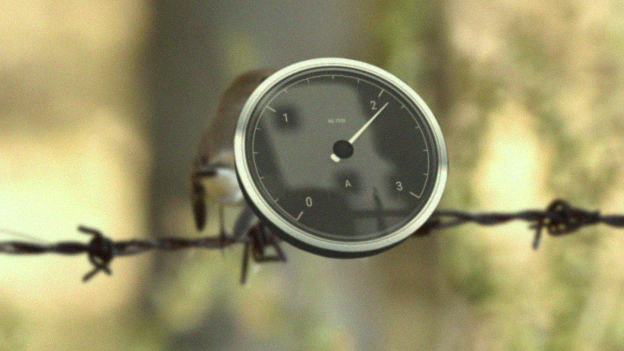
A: 2.1 (A)
